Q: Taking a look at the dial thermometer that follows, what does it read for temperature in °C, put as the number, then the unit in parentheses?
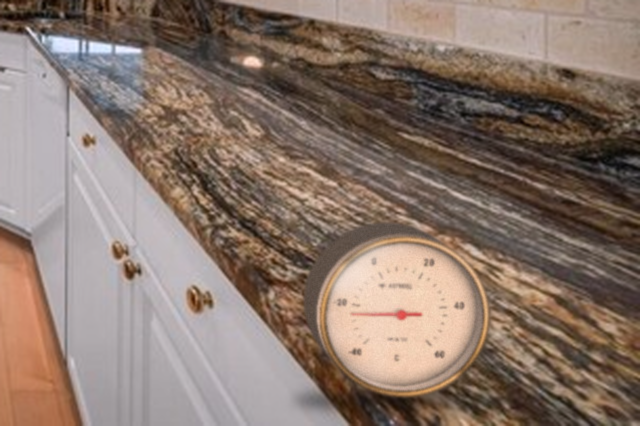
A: -24 (°C)
